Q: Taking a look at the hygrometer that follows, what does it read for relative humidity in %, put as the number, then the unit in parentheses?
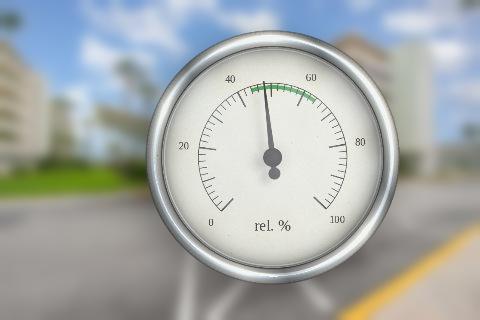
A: 48 (%)
